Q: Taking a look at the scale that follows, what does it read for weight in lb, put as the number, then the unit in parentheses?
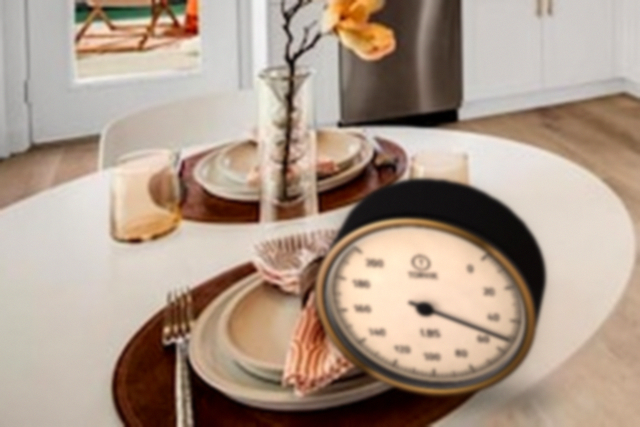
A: 50 (lb)
